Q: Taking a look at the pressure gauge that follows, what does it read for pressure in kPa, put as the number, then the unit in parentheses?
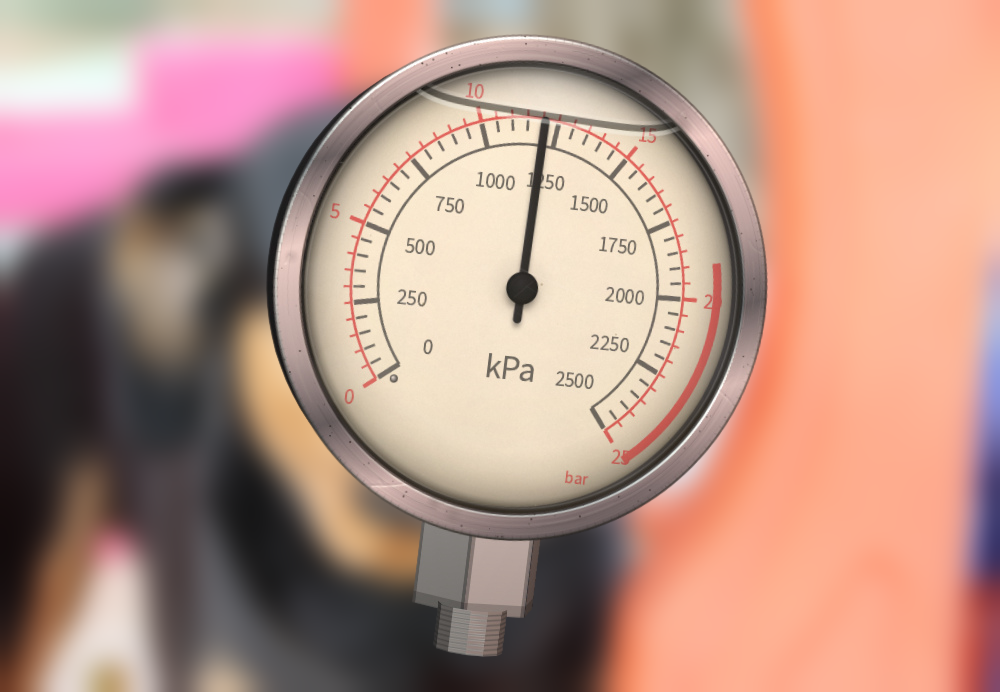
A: 1200 (kPa)
